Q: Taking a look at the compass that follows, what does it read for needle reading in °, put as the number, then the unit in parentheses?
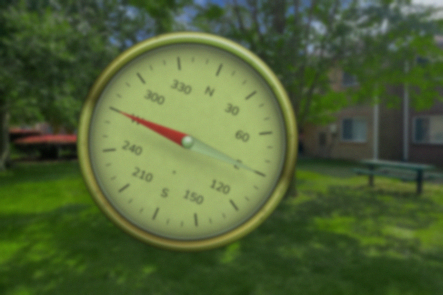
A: 270 (°)
